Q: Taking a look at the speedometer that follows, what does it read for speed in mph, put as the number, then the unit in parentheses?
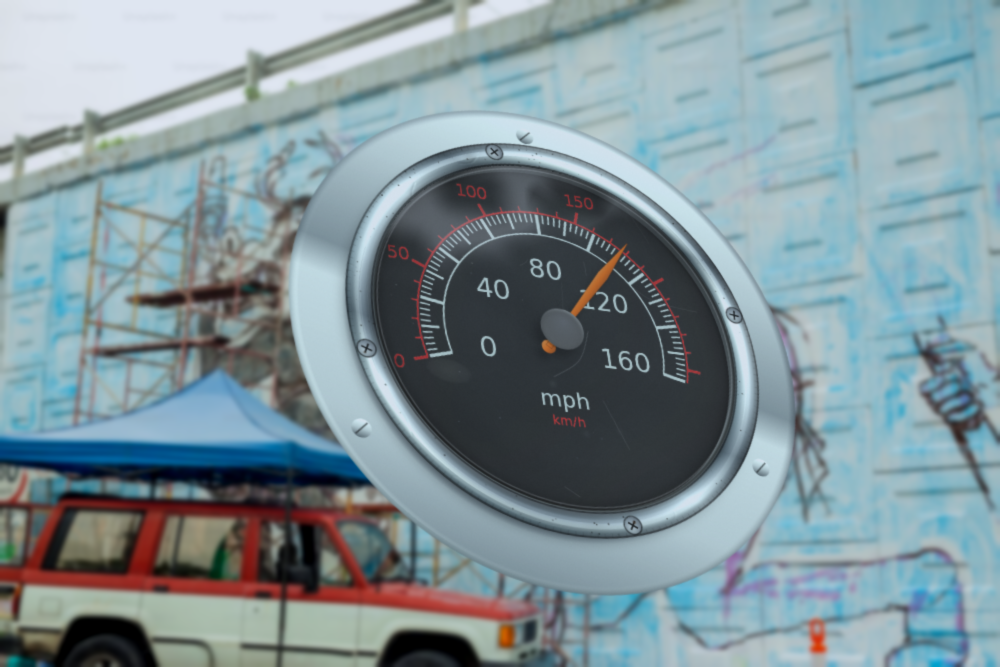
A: 110 (mph)
